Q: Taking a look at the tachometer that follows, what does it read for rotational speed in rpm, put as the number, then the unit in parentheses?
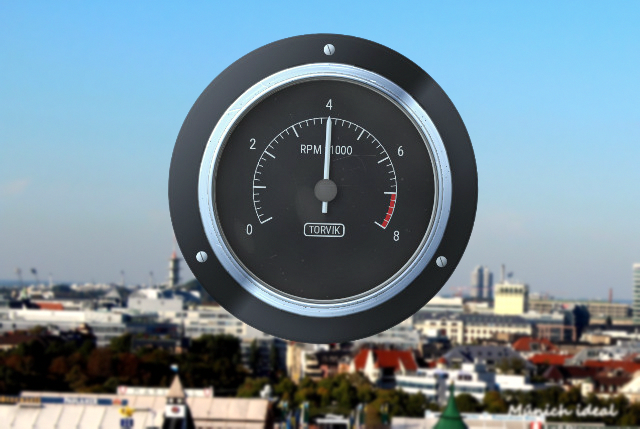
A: 4000 (rpm)
